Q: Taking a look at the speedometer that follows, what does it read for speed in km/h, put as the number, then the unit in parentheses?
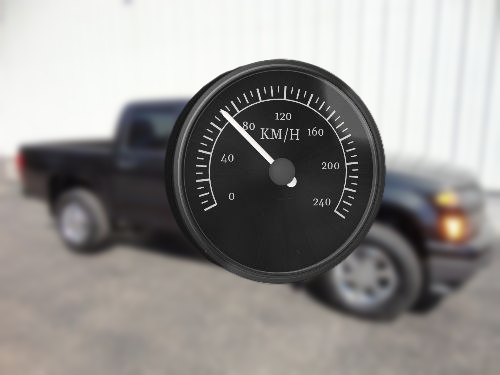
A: 70 (km/h)
